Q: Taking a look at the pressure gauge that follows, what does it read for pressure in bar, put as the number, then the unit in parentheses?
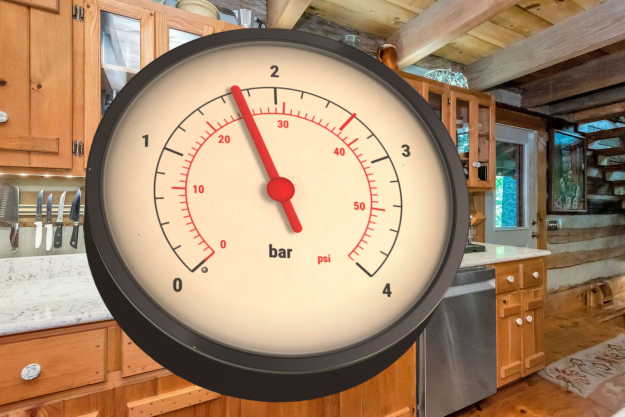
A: 1.7 (bar)
